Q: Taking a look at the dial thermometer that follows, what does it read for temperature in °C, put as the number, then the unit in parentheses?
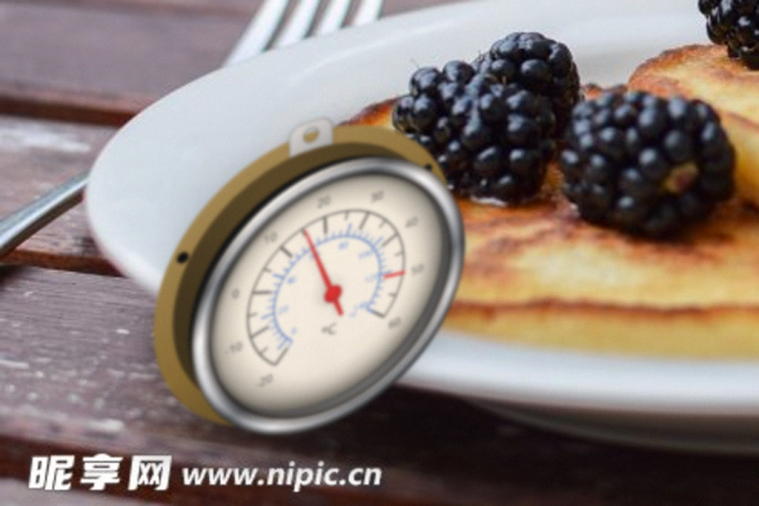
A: 15 (°C)
